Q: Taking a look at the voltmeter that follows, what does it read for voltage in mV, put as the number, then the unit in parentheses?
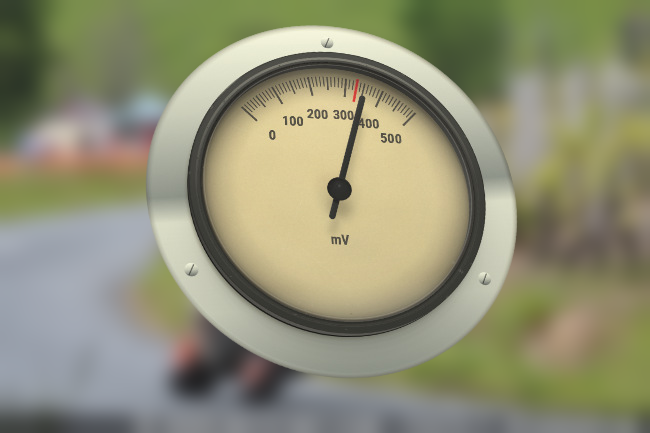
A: 350 (mV)
